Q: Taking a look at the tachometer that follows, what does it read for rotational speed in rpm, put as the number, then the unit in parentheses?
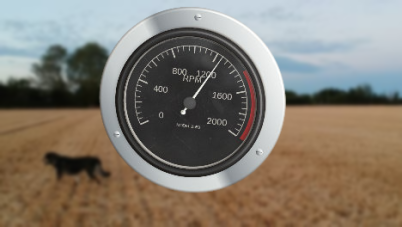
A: 1250 (rpm)
